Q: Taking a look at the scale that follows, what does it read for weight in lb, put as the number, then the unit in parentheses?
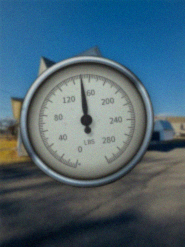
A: 150 (lb)
